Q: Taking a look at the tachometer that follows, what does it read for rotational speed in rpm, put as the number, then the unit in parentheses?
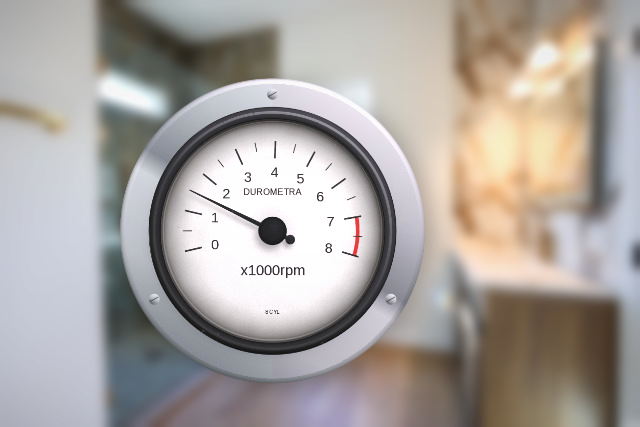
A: 1500 (rpm)
